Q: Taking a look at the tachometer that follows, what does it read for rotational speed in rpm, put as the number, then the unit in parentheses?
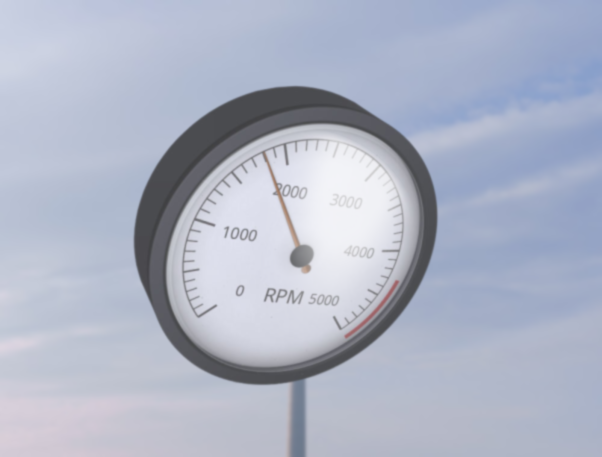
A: 1800 (rpm)
